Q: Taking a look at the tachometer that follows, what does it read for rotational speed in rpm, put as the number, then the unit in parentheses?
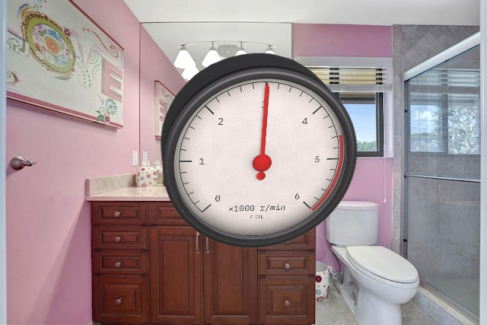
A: 3000 (rpm)
